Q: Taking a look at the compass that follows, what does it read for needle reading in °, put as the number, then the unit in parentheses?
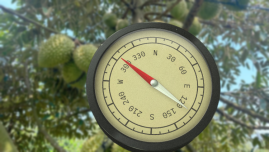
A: 305 (°)
